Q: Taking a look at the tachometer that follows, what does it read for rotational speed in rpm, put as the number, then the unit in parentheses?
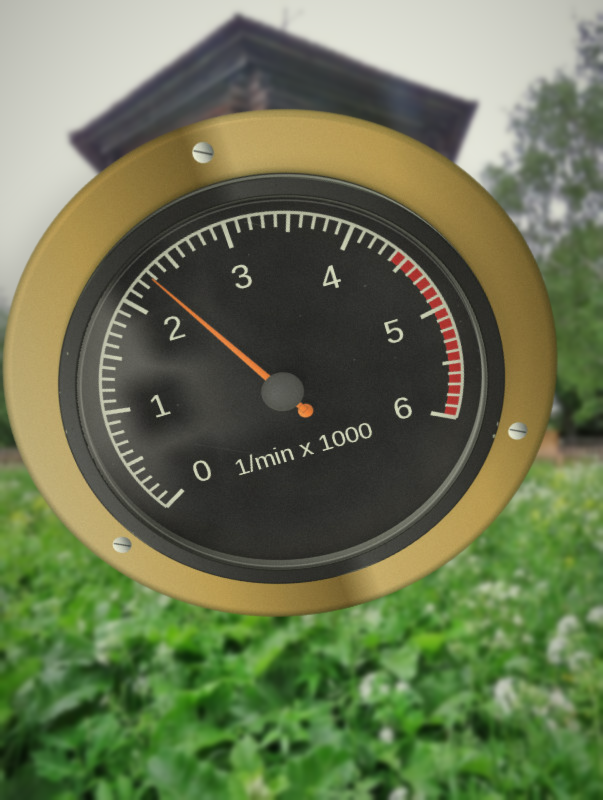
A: 2300 (rpm)
